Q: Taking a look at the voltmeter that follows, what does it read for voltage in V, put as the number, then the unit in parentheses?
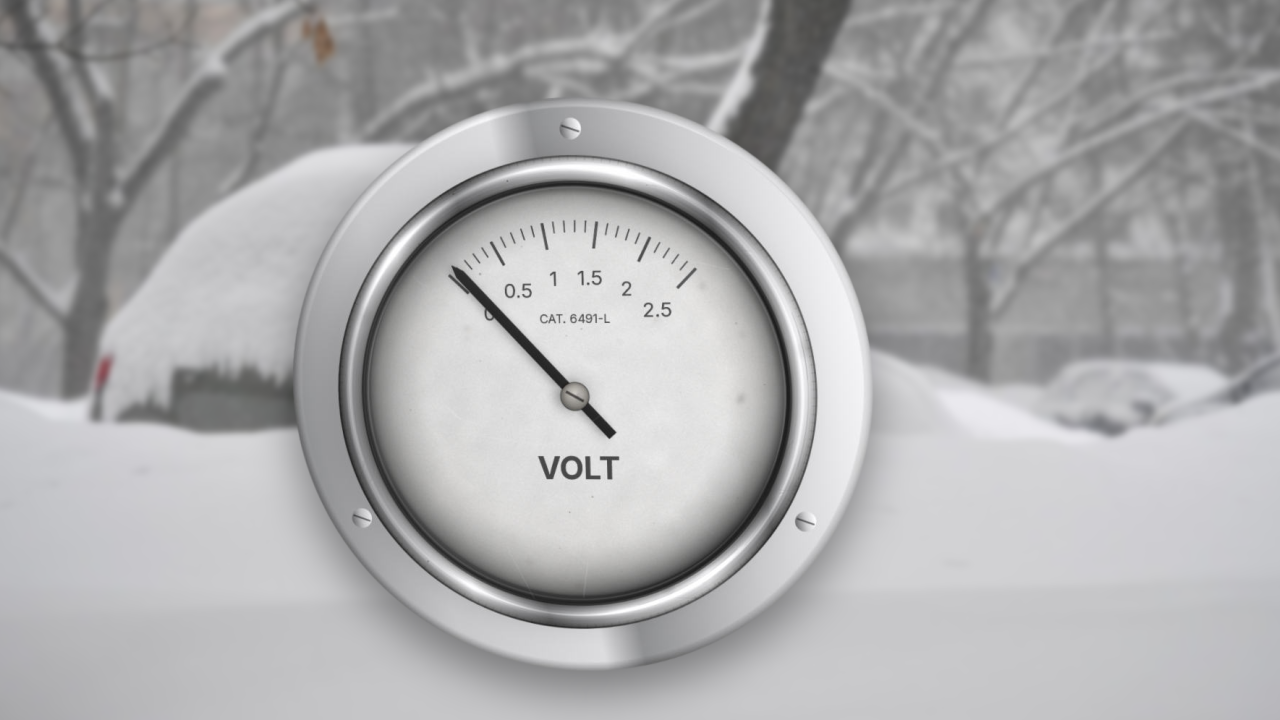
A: 0.1 (V)
